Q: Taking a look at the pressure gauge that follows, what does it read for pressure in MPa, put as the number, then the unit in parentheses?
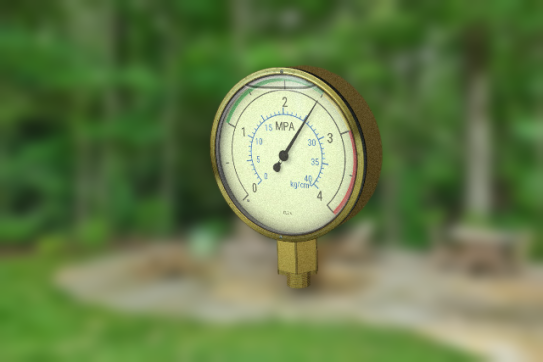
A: 2.5 (MPa)
